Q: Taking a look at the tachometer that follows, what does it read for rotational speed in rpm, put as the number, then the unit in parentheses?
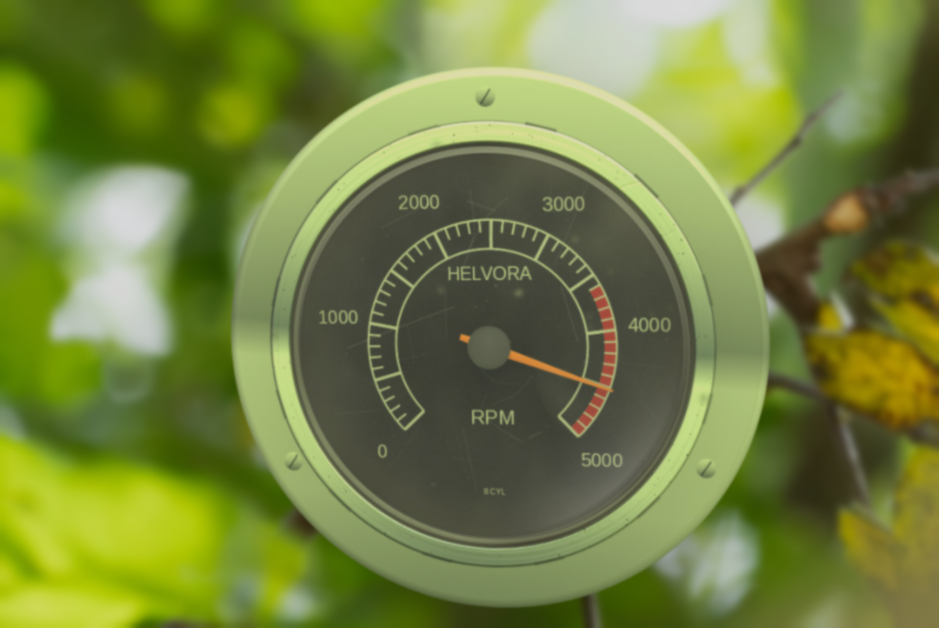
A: 4500 (rpm)
